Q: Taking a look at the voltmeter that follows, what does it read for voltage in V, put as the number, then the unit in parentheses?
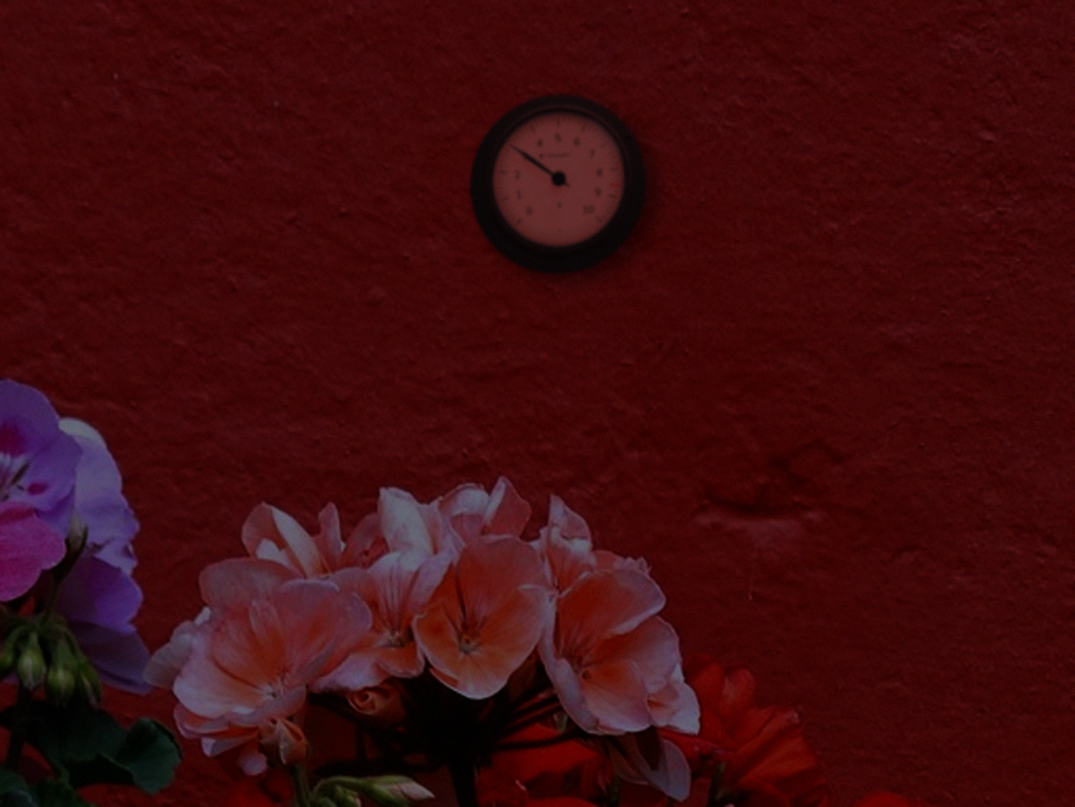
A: 3 (V)
